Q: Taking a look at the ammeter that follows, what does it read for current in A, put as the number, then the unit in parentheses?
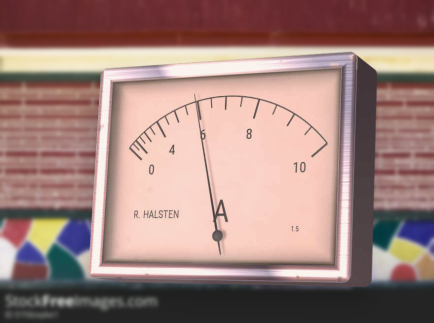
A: 6 (A)
